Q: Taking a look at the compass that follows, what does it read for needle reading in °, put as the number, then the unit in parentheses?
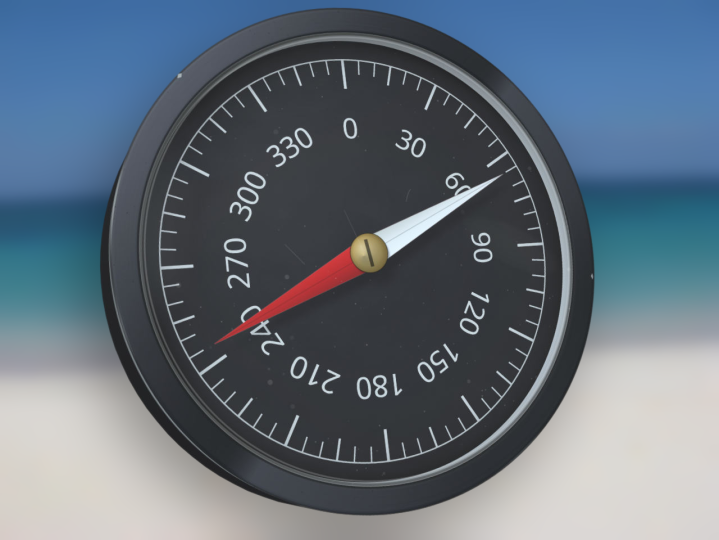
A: 245 (°)
